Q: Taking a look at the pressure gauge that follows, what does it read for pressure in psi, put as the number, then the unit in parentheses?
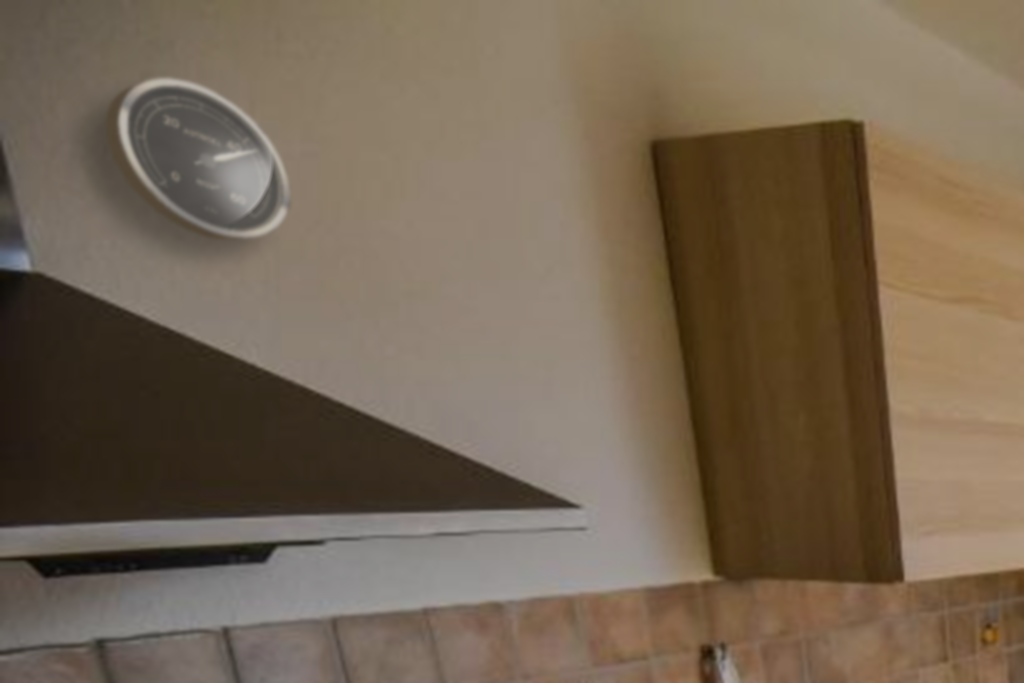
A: 42.5 (psi)
